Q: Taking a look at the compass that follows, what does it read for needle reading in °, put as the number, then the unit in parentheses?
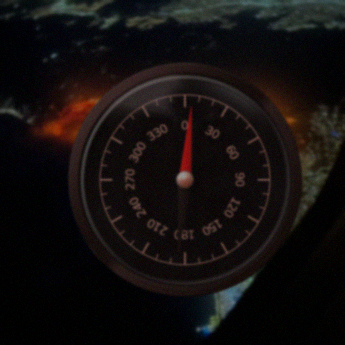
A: 5 (°)
